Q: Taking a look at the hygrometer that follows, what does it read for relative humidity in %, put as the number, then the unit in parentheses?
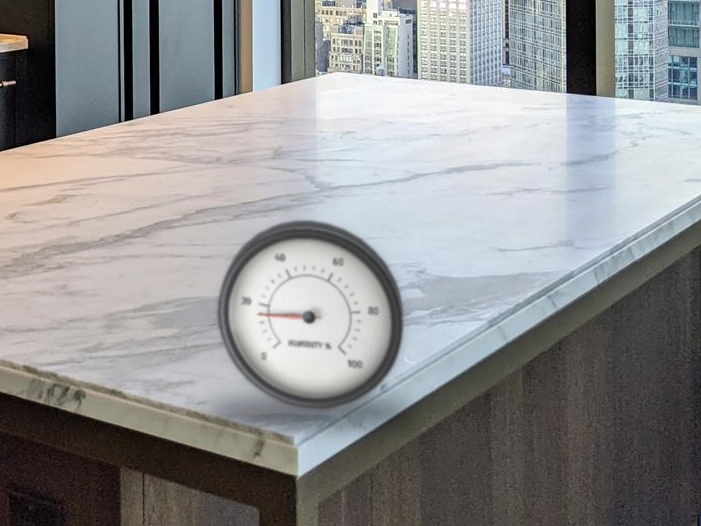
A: 16 (%)
